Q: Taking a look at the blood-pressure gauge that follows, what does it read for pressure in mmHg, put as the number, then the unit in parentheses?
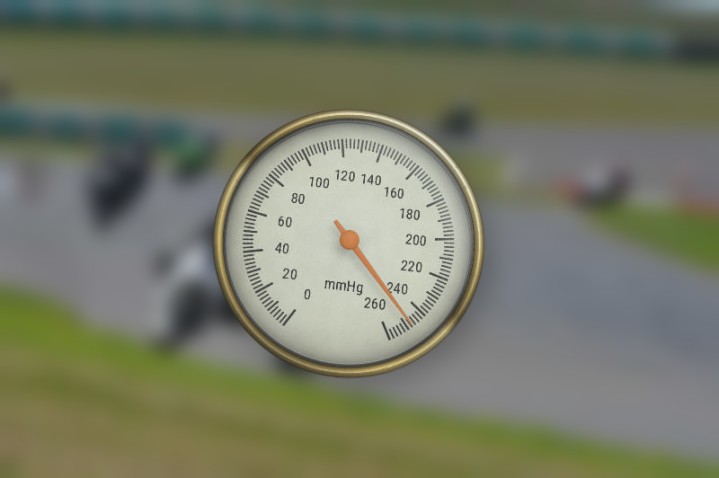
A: 248 (mmHg)
